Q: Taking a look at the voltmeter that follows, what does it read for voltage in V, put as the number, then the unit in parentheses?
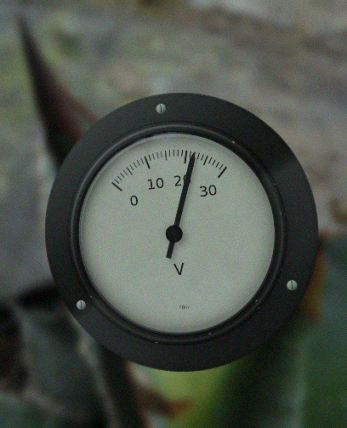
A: 22 (V)
